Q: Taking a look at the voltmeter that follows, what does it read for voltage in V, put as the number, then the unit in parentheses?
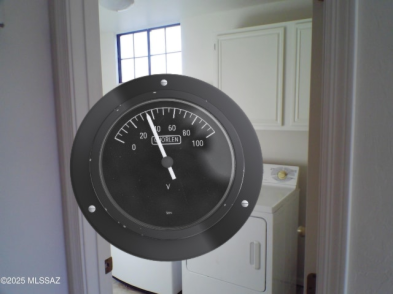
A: 35 (V)
